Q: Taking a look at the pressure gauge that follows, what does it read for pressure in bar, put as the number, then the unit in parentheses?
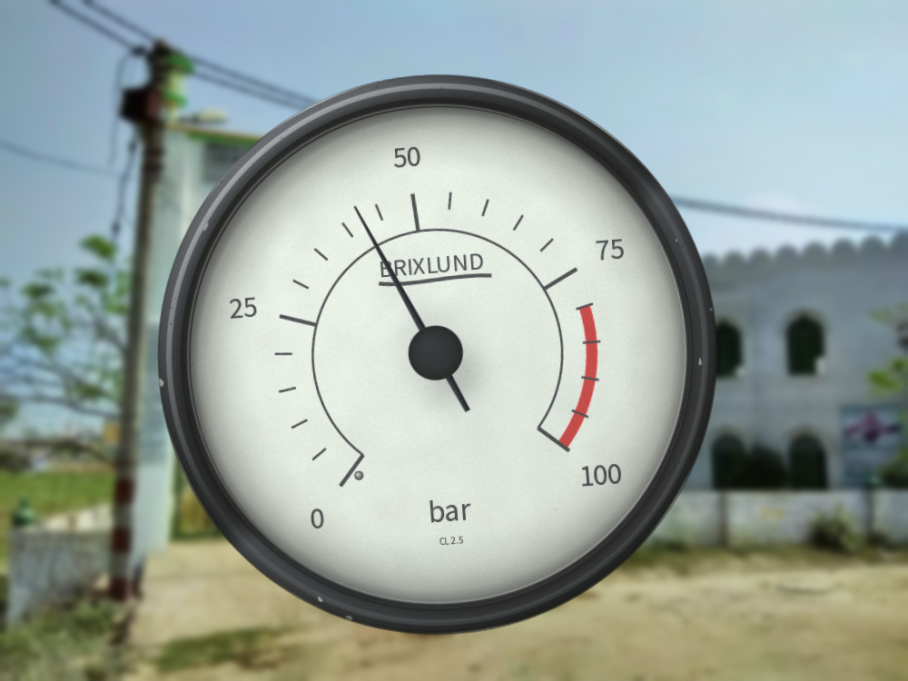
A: 42.5 (bar)
